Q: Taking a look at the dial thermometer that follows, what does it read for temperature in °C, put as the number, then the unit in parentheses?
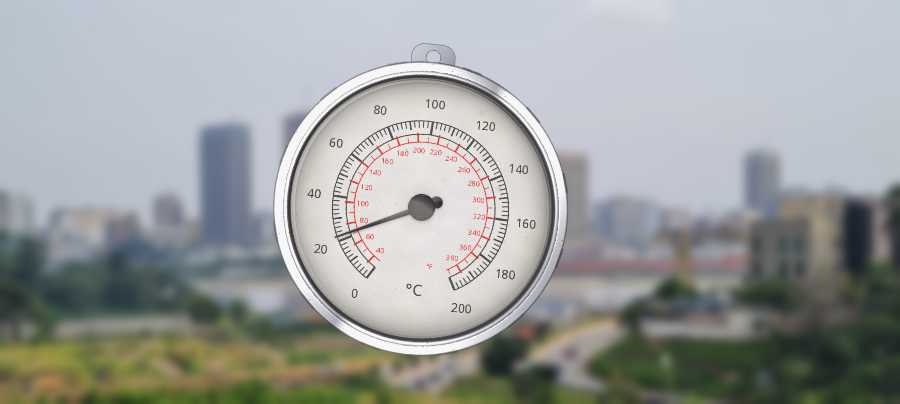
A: 22 (°C)
